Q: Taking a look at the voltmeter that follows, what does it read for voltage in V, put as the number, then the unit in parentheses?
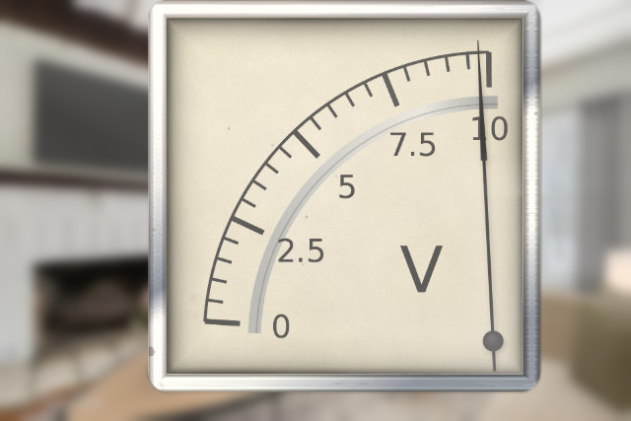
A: 9.75 (V)
